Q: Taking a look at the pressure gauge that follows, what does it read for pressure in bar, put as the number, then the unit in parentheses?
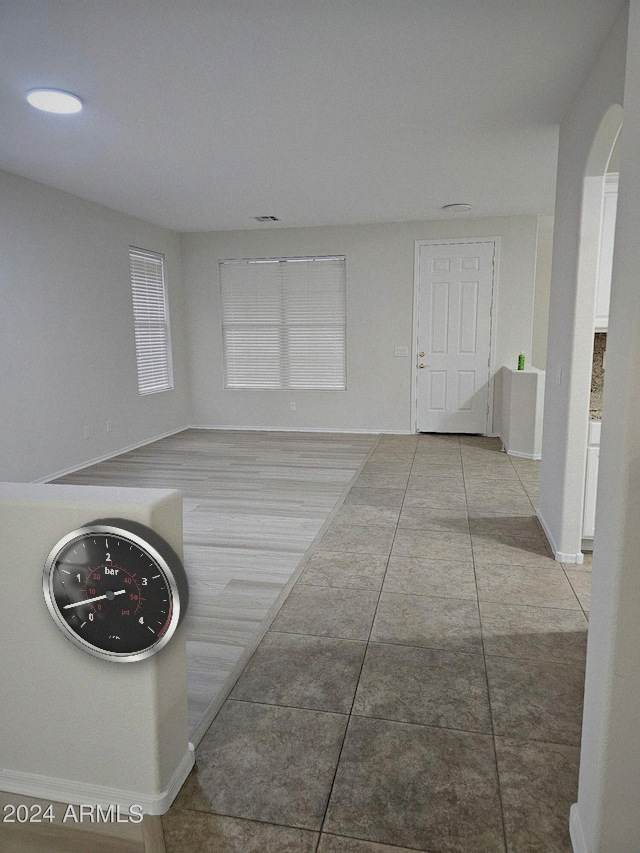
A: 0.4 (bar)
